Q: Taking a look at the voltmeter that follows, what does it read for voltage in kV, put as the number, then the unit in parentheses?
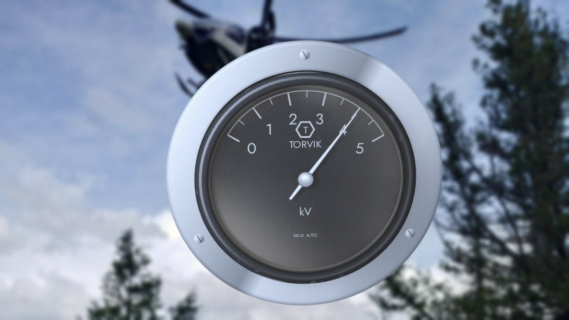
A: 4 (kV)
